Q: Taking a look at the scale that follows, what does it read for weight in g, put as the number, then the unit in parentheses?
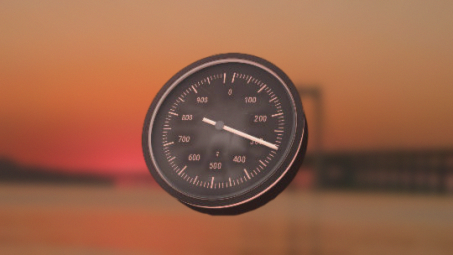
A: 300 (g)
